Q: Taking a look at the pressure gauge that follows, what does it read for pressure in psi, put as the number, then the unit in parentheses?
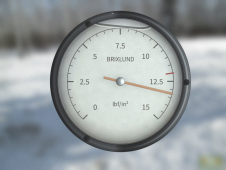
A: 13.25 (psi)
